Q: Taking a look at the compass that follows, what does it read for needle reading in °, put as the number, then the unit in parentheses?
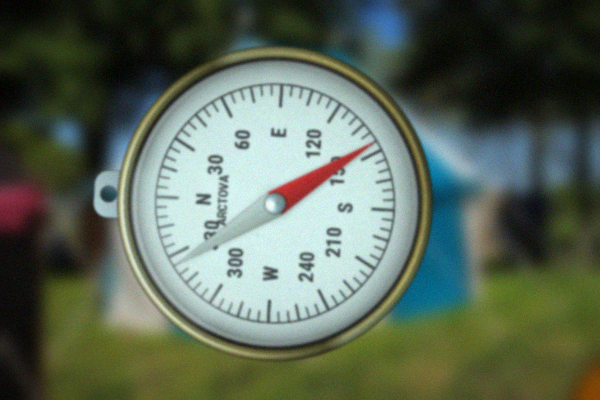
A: 145 (°)
